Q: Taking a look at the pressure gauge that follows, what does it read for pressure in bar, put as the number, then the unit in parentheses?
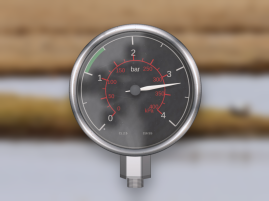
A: 3.25 (bar)
